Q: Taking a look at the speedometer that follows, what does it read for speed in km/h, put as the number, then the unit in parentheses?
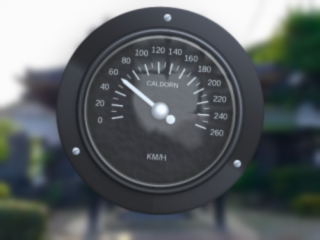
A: 60 (km/h)
